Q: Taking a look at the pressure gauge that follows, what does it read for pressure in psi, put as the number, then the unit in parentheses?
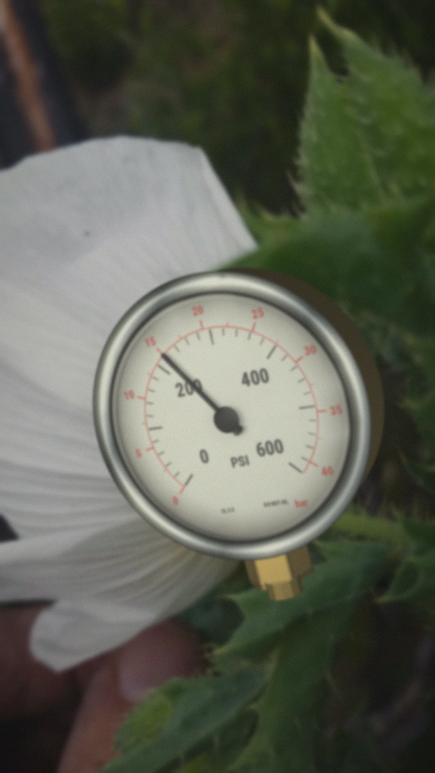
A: 220 (psi)
